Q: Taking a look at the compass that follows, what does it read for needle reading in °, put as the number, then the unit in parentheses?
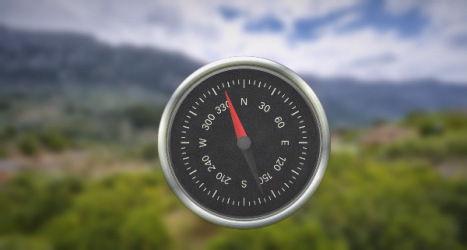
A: 340 (°)
